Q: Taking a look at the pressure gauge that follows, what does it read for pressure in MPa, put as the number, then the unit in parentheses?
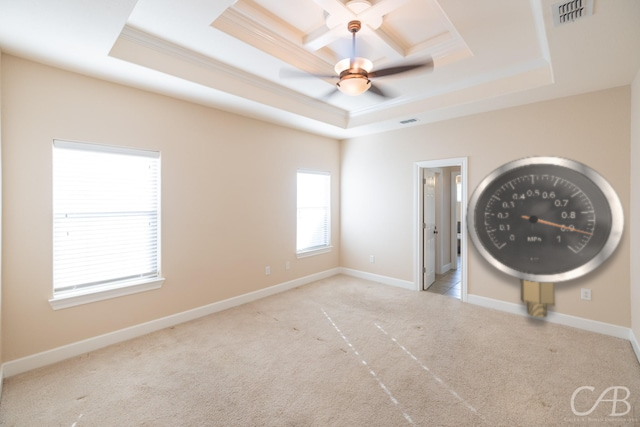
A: 0.9 (MPa)
